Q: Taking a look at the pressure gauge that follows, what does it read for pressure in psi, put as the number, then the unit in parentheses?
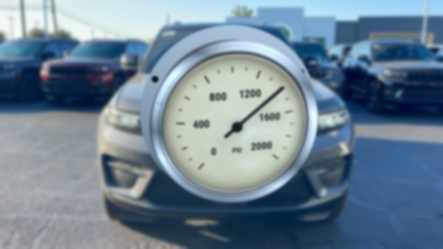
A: 1400 (psi)
